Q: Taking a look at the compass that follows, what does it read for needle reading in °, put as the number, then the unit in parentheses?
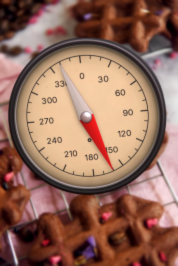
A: 160 (°)
